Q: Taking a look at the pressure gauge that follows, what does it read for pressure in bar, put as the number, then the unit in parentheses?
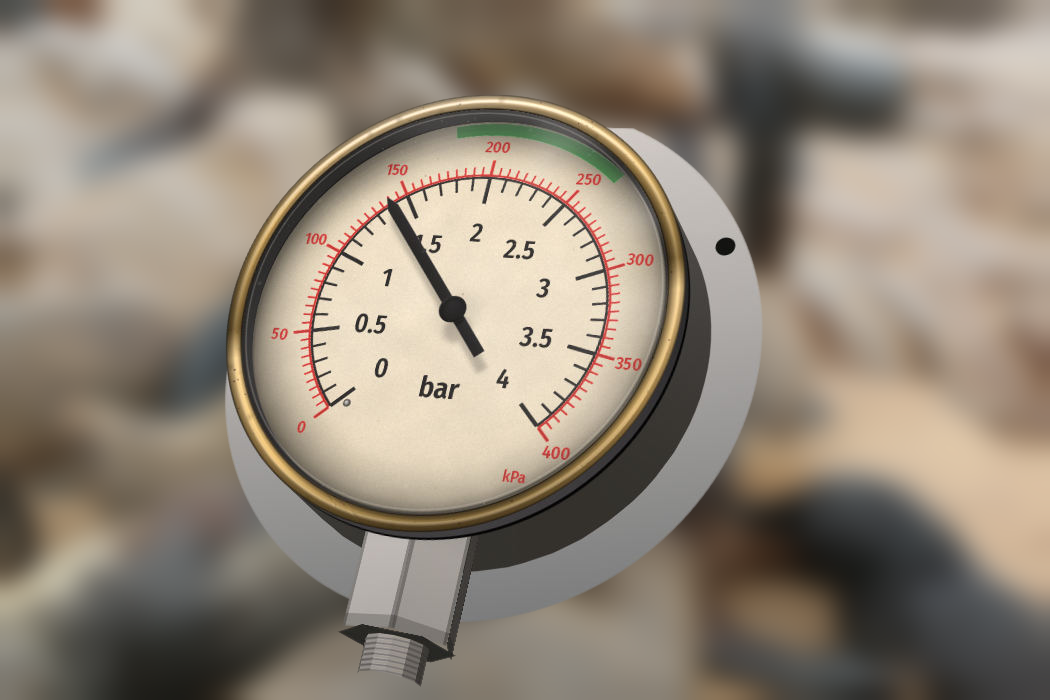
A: 1.4 (bar)
